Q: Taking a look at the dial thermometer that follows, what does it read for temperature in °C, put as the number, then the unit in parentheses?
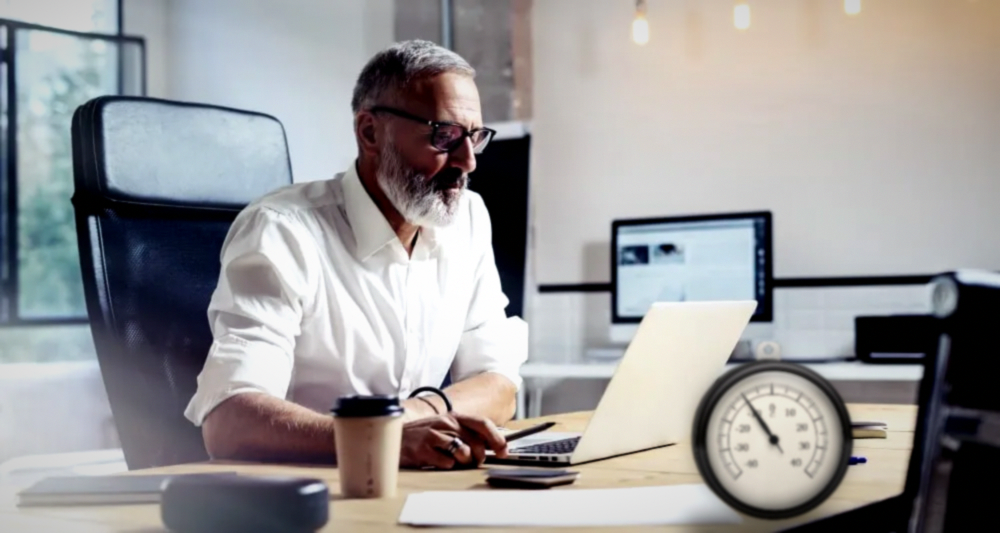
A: -10 (°C)
